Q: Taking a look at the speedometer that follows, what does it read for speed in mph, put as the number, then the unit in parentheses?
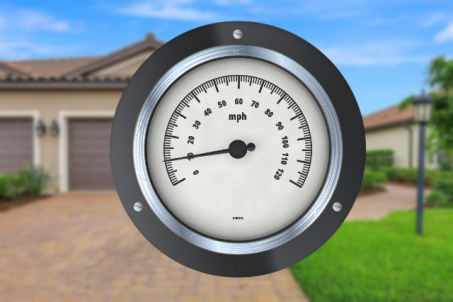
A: 10 (mph)
